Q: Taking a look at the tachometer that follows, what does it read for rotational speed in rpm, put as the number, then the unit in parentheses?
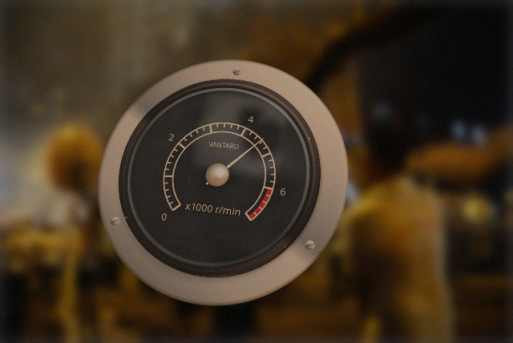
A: 4600 (rpm)
